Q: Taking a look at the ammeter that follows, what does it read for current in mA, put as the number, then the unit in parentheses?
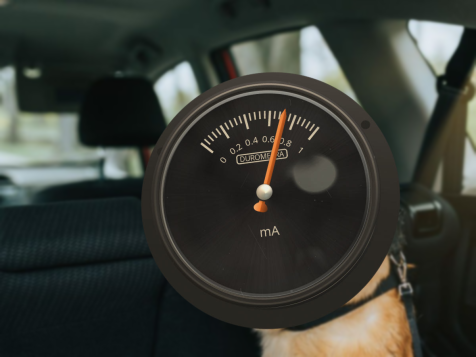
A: 0.72 (mA)
